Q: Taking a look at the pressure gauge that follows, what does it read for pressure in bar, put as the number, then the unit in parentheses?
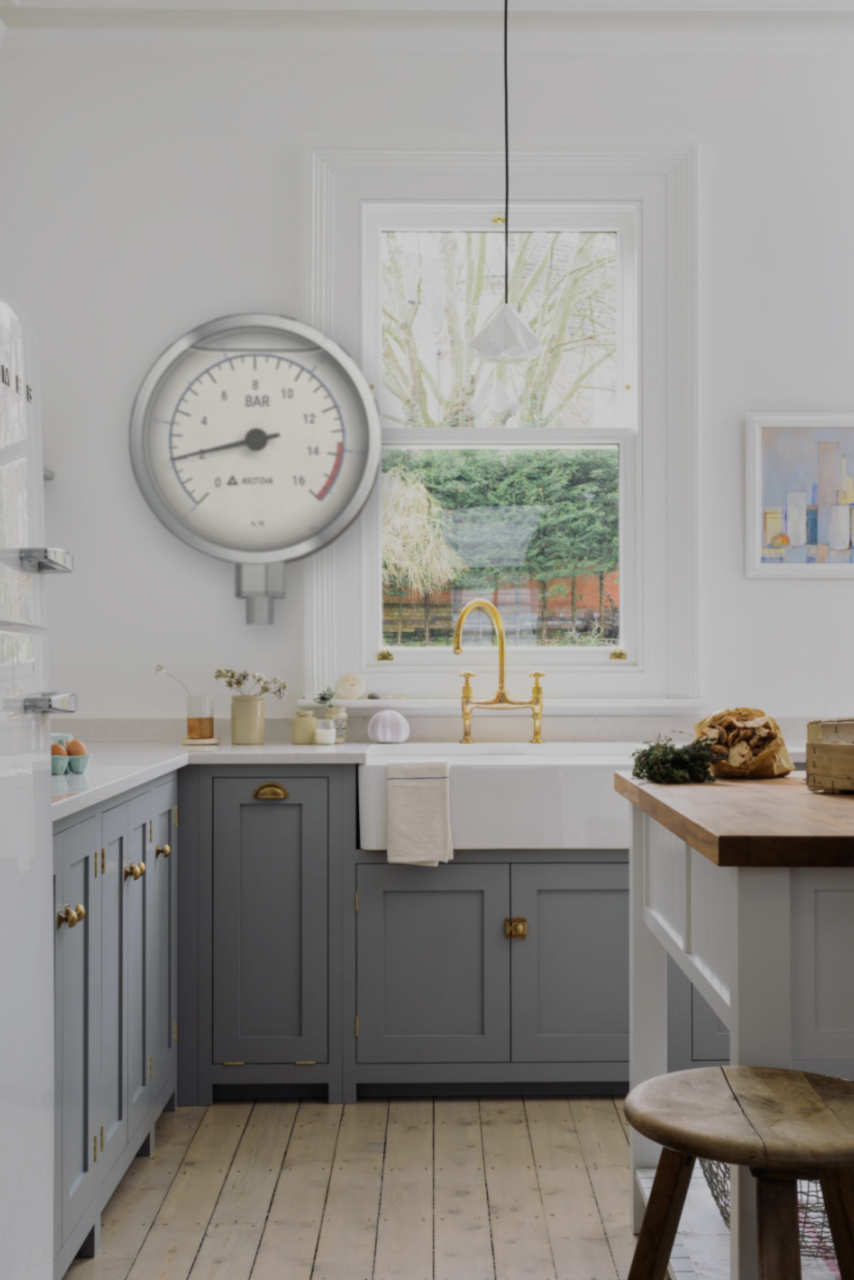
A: 2 (bar)
